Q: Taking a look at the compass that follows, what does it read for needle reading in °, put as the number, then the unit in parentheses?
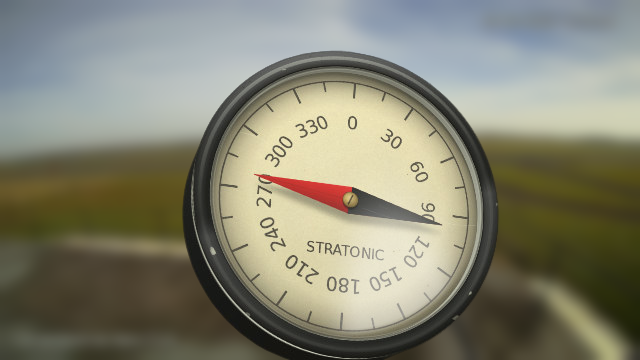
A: 277.5 (°)
